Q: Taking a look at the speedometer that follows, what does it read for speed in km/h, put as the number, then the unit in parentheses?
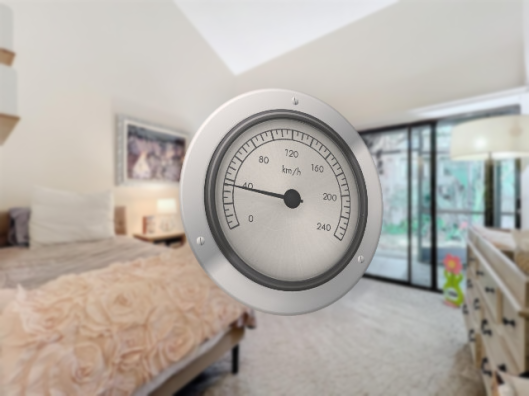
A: 35 (km/h)
